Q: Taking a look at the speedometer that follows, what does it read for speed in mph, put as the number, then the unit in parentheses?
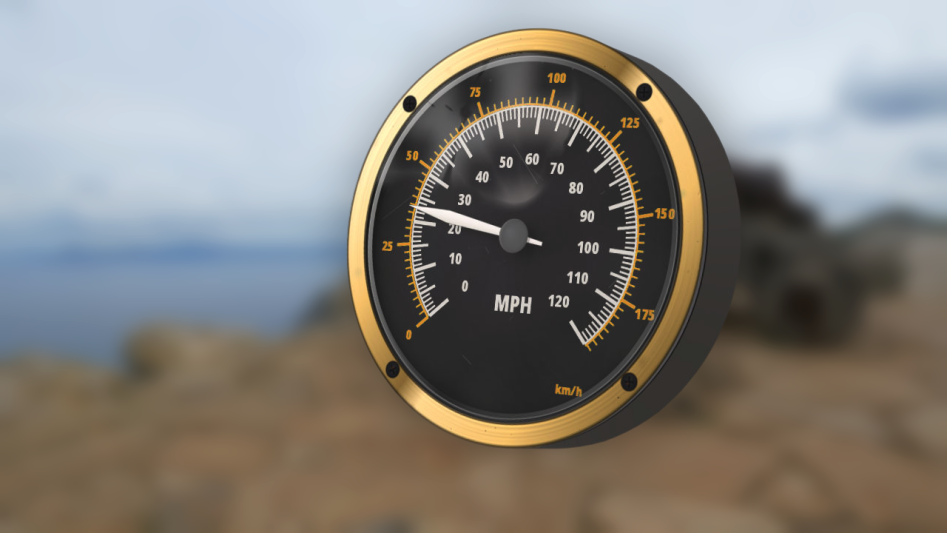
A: 23 (mph)
